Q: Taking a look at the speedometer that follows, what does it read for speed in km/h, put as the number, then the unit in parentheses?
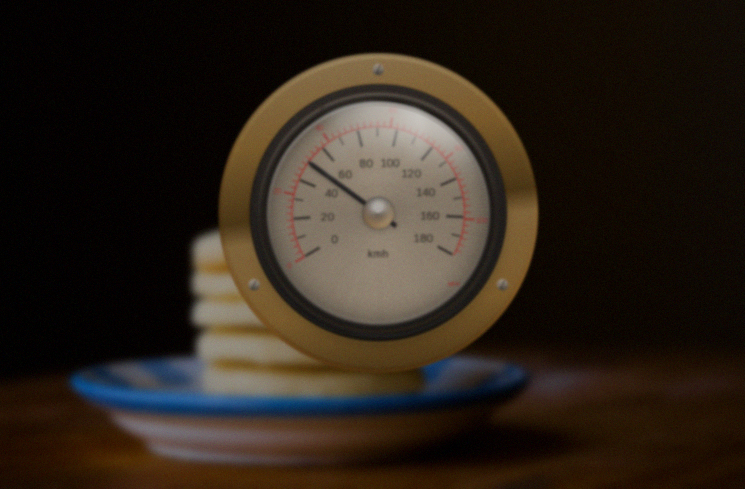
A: 50 (km/h)
